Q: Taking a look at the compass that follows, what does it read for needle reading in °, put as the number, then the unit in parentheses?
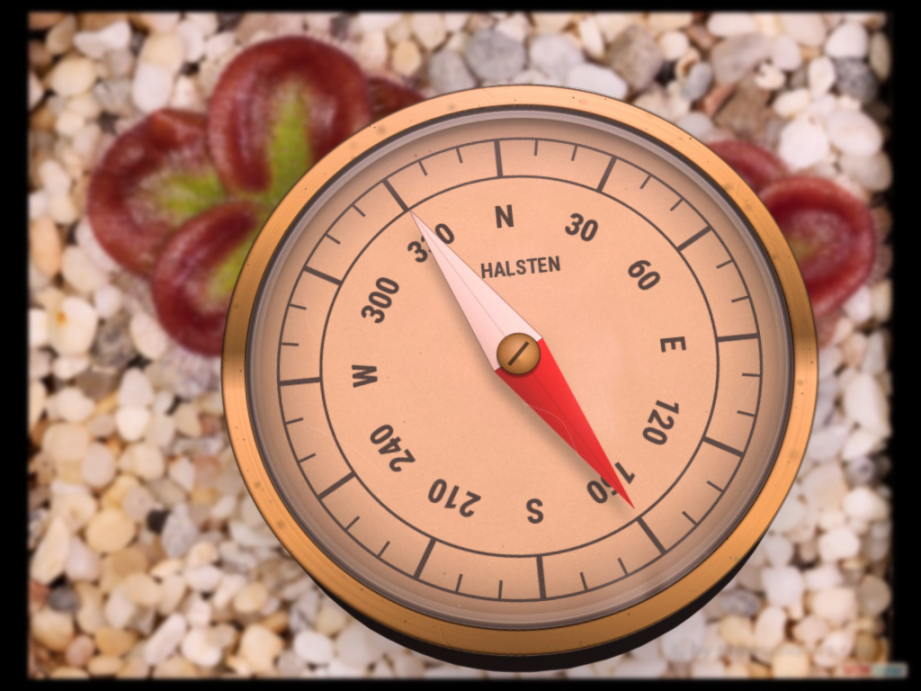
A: 150 (°)
